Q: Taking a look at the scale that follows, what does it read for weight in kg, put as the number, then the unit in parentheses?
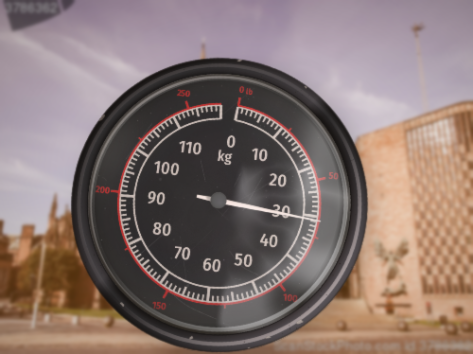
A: 31 (kg)
